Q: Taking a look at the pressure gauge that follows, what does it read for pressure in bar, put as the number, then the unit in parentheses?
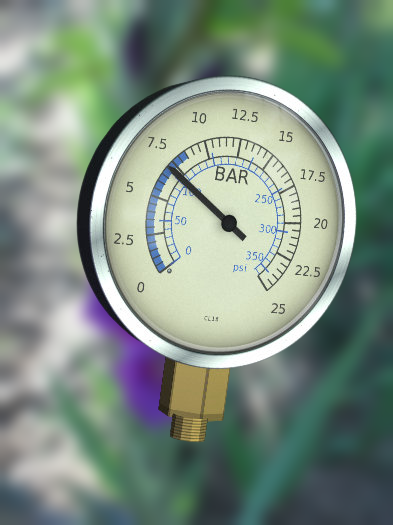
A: 7 (bar)
